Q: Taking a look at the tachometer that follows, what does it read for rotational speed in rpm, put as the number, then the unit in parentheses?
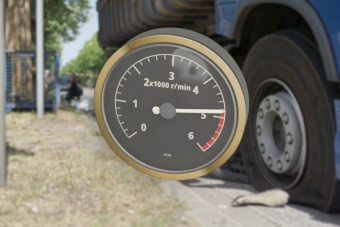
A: 4800 (rpm)
